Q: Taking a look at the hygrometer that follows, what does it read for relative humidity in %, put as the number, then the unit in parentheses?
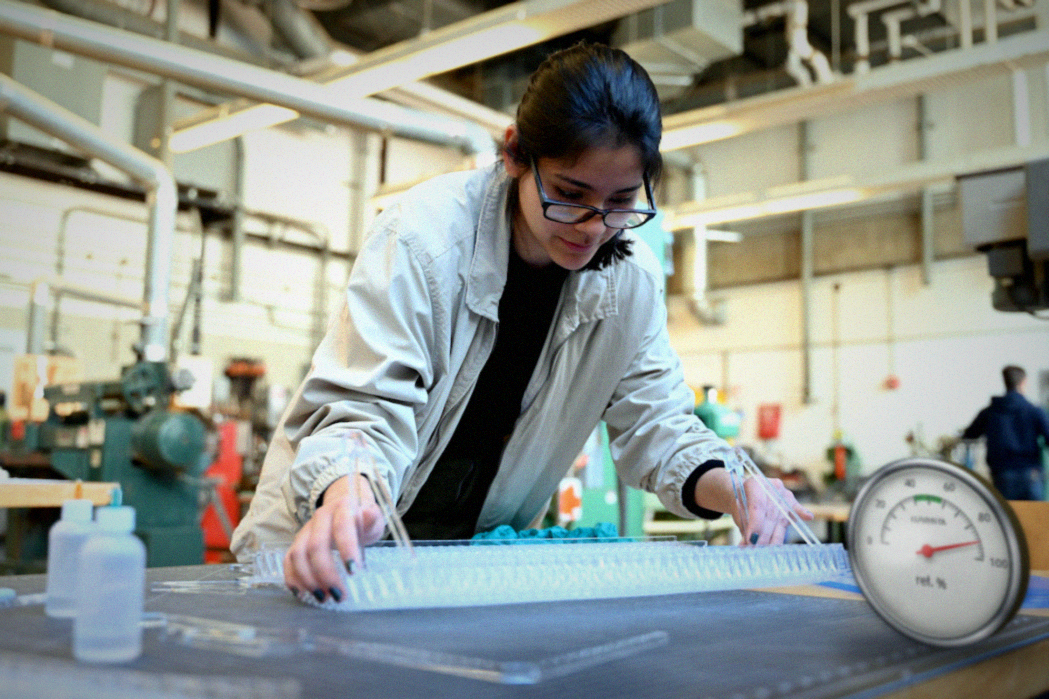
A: 90 (%)
